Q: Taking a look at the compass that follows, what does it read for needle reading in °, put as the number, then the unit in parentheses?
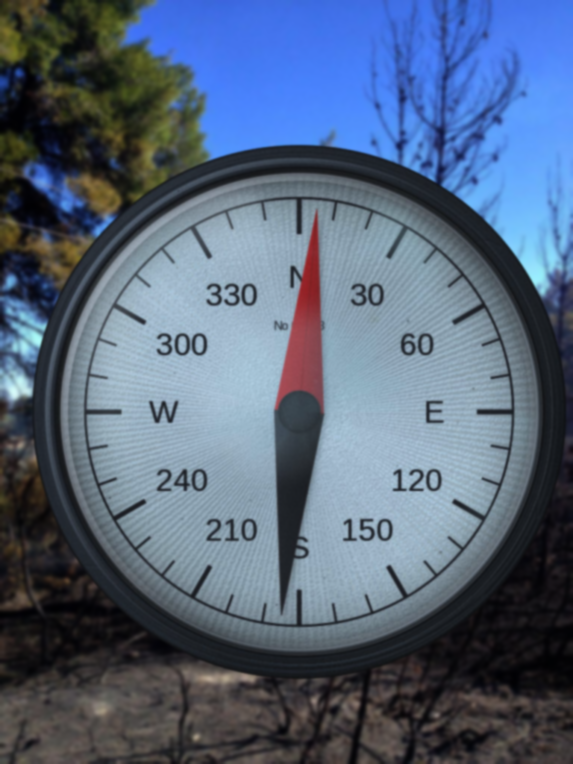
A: 5 (°)
